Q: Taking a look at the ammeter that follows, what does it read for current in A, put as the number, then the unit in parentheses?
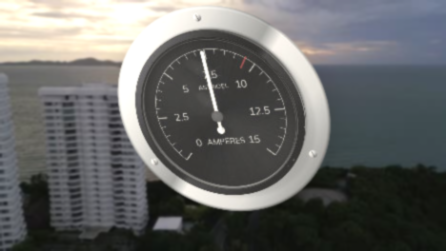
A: 7.5 (A)
